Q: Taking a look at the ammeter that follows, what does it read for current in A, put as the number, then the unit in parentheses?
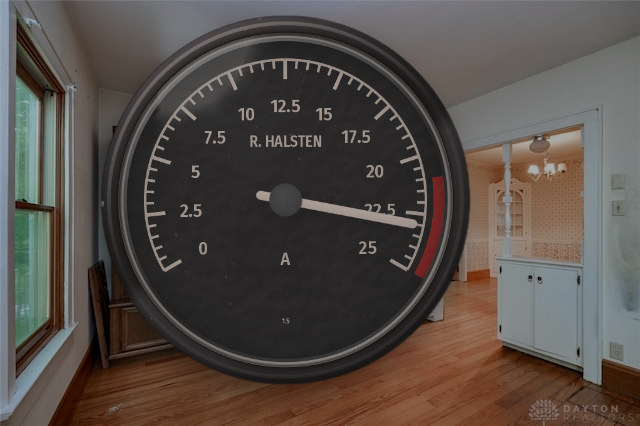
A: 23 (A)
